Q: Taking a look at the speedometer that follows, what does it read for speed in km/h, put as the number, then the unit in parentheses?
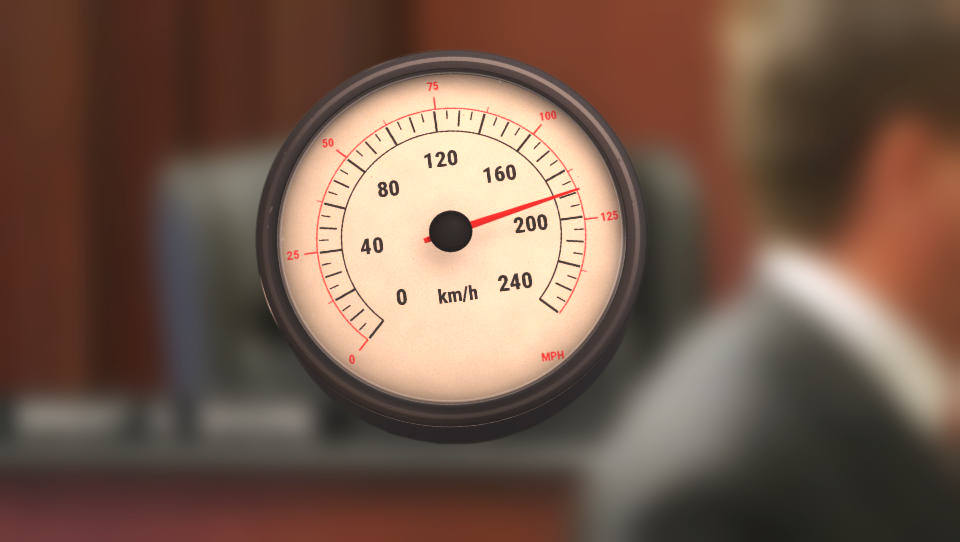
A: 190 (km/h)
